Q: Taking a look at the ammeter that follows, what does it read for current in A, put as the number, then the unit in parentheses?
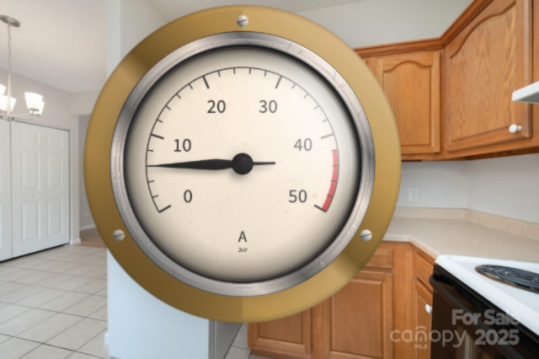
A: 6 (A)
